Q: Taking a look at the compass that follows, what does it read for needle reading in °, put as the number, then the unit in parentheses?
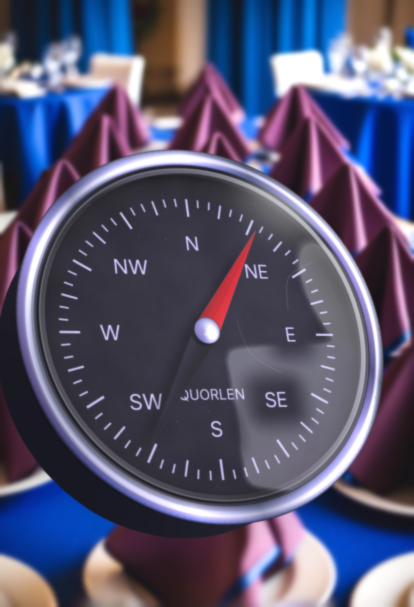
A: 32.5 (°)
